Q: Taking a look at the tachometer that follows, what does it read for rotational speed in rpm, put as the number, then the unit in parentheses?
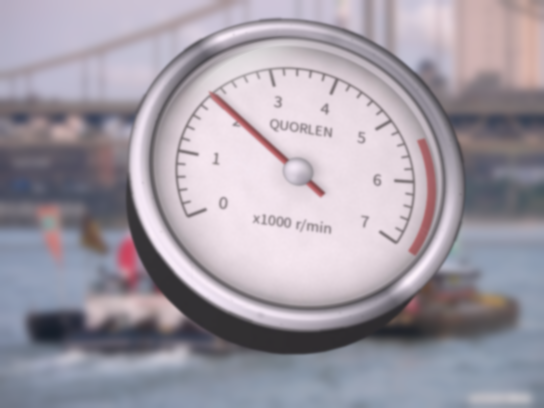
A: 2000 (rpm)
